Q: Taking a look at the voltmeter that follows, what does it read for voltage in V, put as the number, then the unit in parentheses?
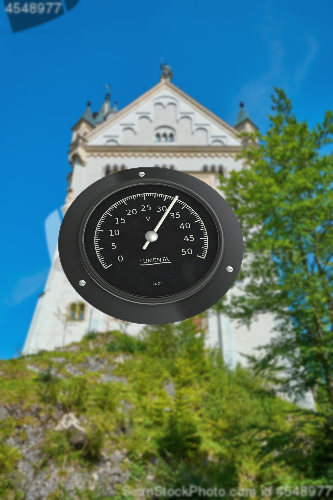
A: 32.5 (V)
